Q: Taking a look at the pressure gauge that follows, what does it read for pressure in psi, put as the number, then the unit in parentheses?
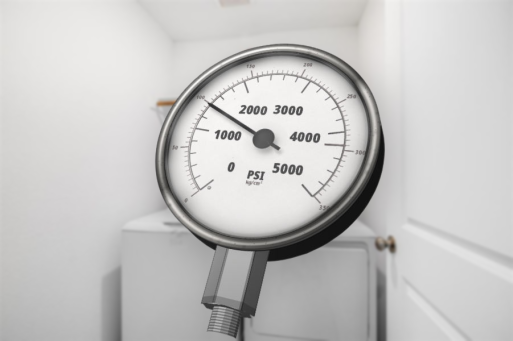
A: 1400 (psi)
